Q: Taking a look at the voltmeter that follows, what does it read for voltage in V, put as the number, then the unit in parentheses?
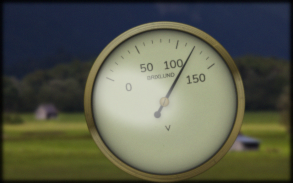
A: 120 (V)
